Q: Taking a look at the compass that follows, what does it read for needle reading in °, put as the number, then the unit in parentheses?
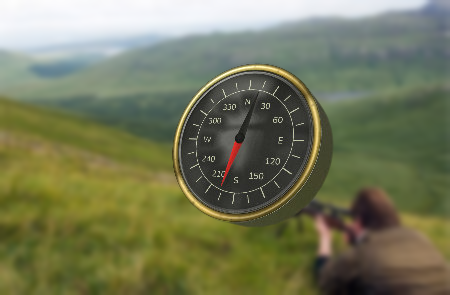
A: 195 (°)
